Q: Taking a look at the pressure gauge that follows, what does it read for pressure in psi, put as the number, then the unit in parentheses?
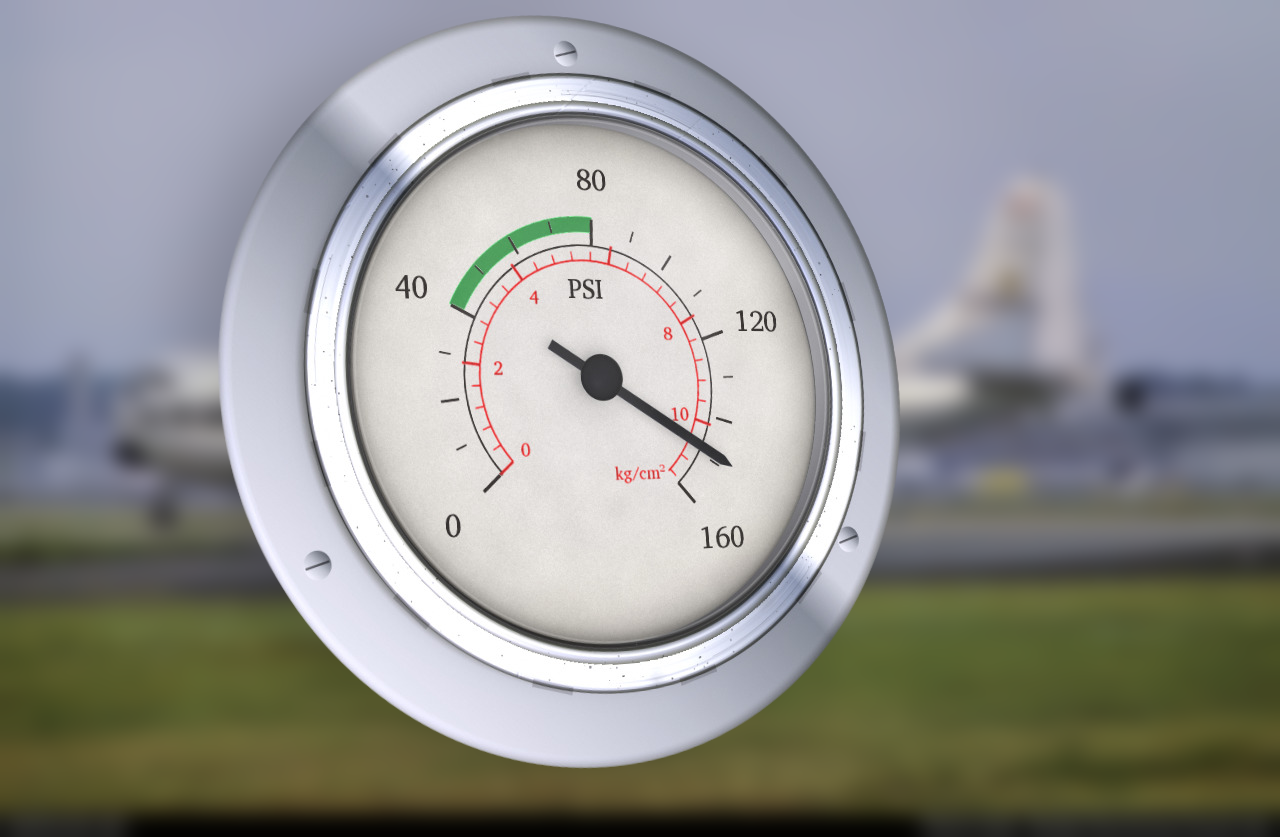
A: 150 (psi)
